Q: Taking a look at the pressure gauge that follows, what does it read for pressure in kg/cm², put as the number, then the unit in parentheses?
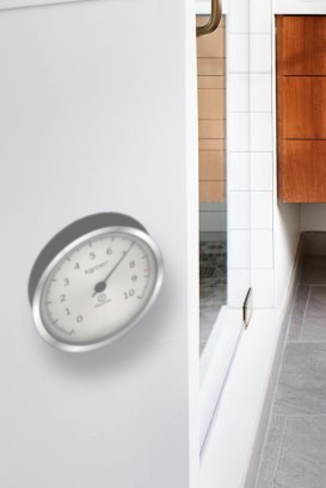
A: 7 (kg/cm²)
